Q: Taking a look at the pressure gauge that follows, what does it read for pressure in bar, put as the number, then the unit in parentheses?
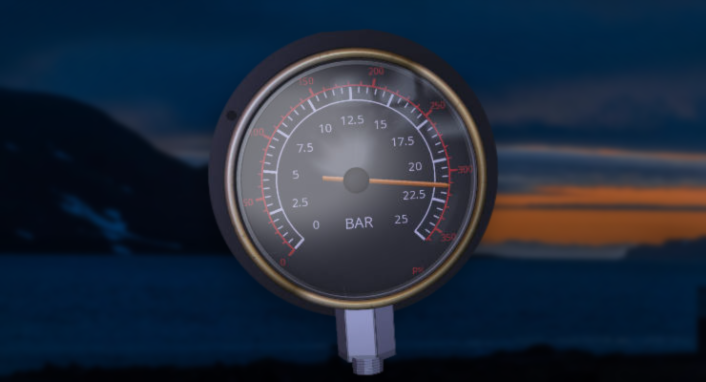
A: 21.5 (bar)
